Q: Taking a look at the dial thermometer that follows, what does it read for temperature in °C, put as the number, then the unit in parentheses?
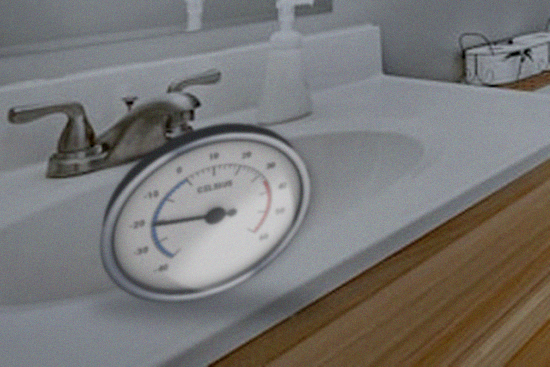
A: -20 (°C)
